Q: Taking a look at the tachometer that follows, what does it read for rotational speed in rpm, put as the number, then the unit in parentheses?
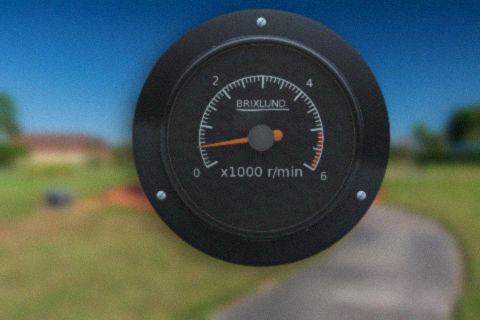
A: 500 (rpm)
